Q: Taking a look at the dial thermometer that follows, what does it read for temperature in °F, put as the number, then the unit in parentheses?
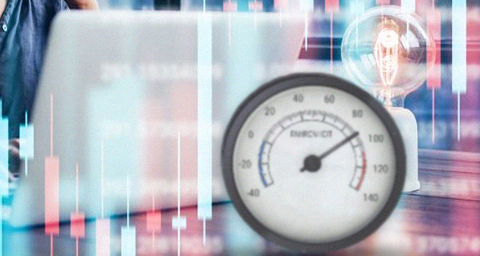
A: 90 (°F)
